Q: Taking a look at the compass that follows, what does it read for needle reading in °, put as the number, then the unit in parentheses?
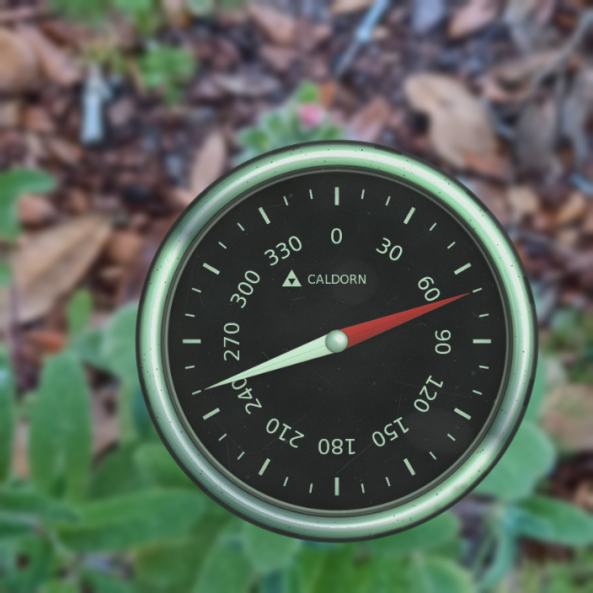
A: 70 (°)
